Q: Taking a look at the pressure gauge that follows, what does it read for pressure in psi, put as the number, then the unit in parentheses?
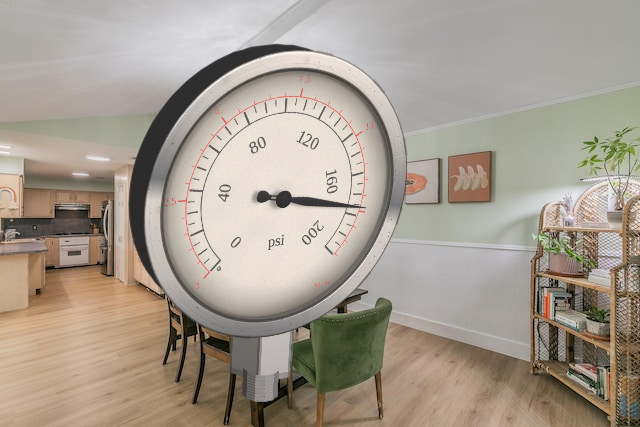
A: 175 (psi)
